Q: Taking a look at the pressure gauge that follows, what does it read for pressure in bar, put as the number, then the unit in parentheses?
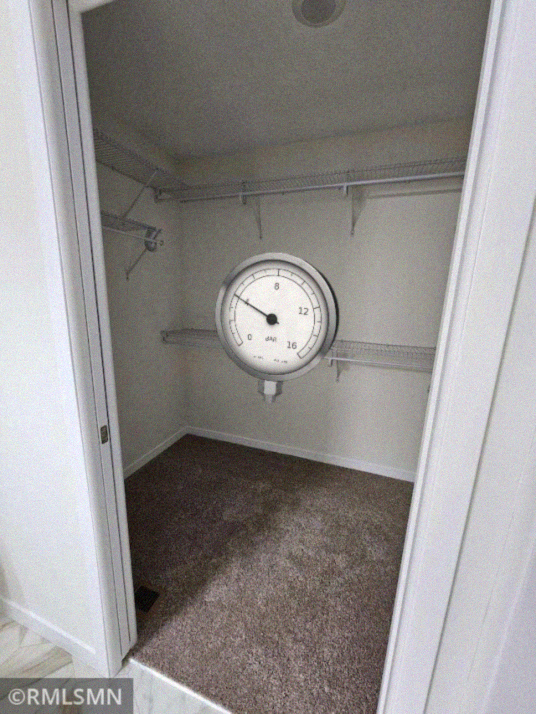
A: 4 (bar)
